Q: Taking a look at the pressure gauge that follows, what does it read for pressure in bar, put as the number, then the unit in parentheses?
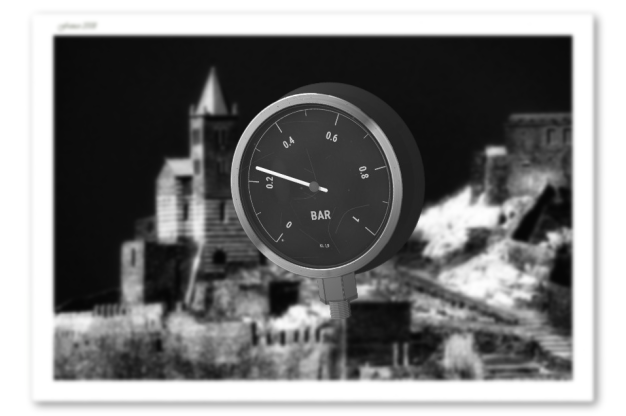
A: 0.25 (bar)
